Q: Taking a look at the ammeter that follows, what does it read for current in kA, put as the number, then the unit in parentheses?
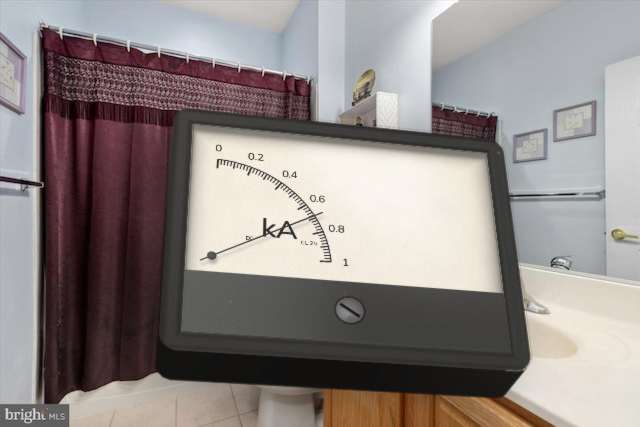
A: 0.7 (kA)
